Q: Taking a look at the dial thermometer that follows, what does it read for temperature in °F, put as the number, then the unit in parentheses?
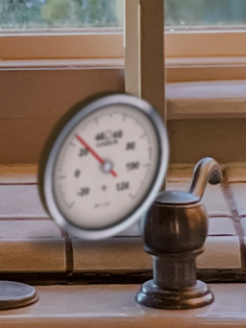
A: 25 (°F)
